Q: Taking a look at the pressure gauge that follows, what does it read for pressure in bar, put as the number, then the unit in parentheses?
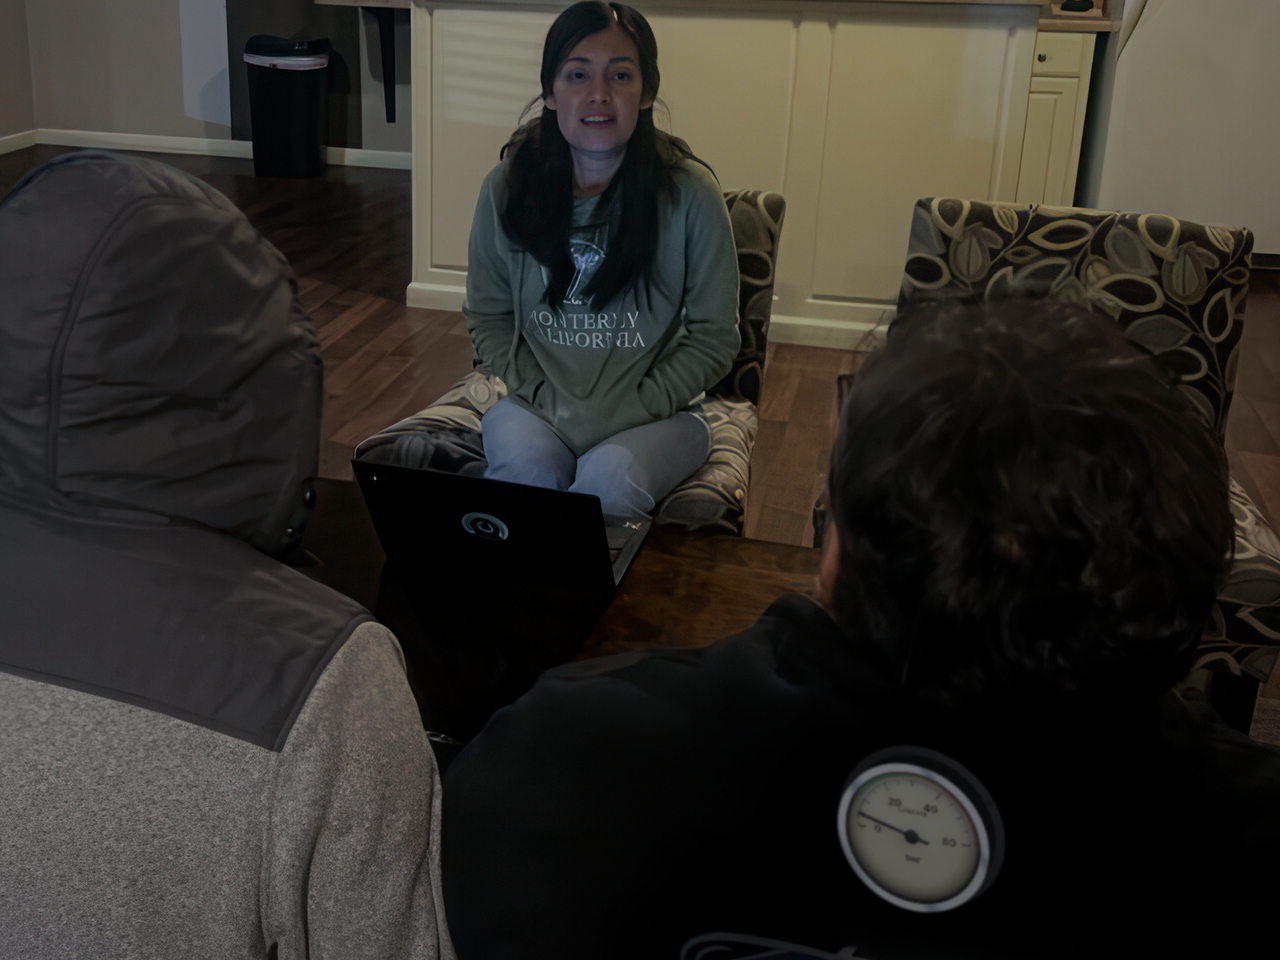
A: 5 (bar)
